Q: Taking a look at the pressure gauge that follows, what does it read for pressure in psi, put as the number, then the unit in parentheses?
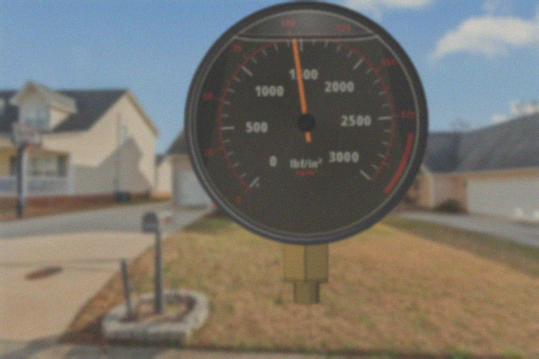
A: 1450 (psi)
